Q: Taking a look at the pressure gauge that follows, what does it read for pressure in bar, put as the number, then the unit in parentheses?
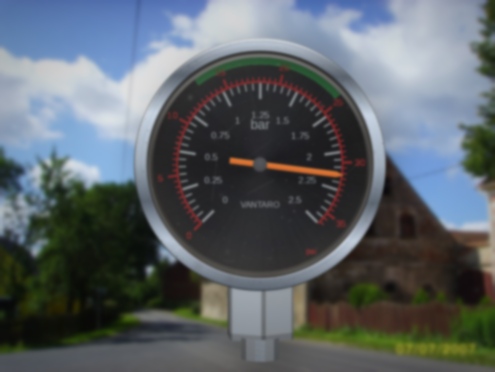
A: 2.15 (bar)
